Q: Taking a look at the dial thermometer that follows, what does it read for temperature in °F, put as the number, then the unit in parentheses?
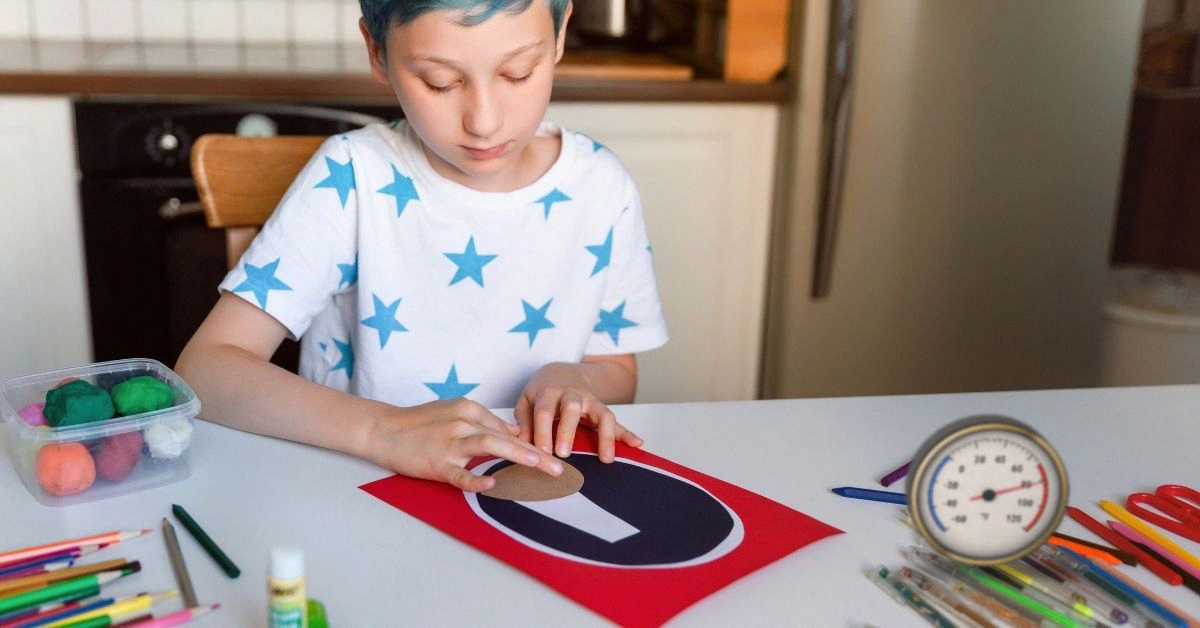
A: 80 (°F)
